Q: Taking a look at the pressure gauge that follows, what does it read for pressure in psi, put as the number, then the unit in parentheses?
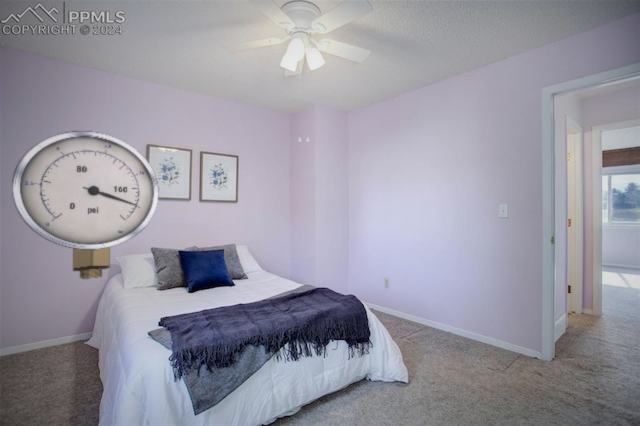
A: 180 (psi)
